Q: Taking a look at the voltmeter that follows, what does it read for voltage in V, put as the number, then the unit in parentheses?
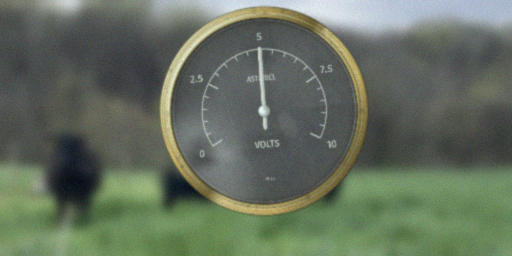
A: 5 (V)
